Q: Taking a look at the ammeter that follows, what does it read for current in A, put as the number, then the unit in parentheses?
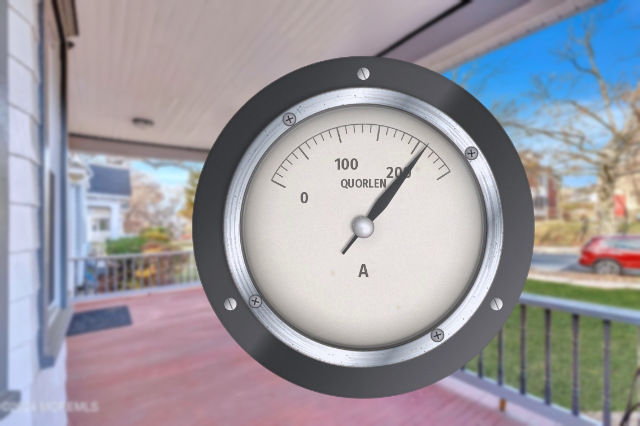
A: 210 (A)
